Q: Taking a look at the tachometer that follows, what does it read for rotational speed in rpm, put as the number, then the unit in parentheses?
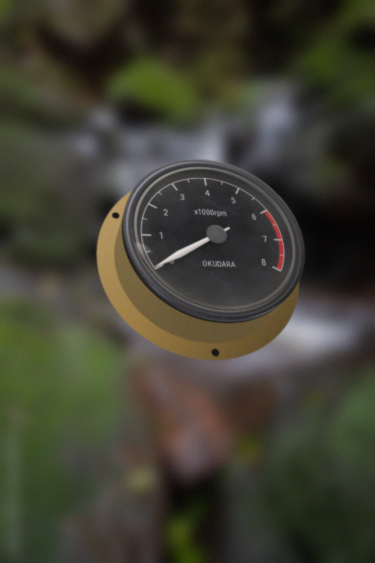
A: 0 (rpm)
